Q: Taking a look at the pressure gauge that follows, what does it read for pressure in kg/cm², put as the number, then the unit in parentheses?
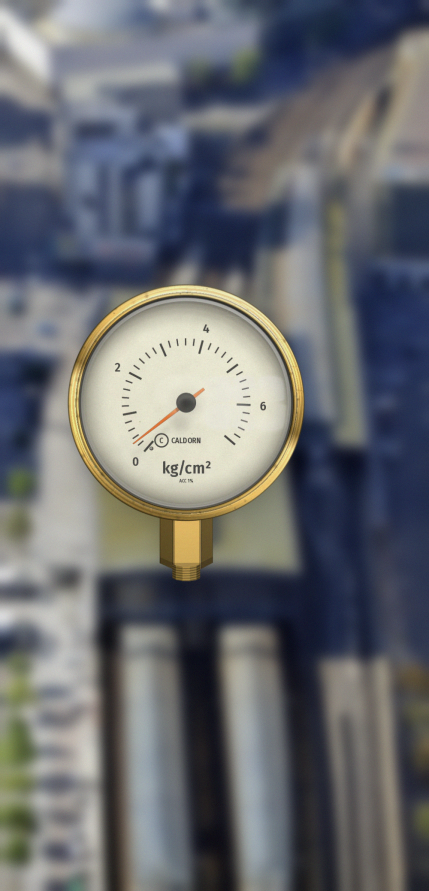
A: 0.3 (kg/cm²)
